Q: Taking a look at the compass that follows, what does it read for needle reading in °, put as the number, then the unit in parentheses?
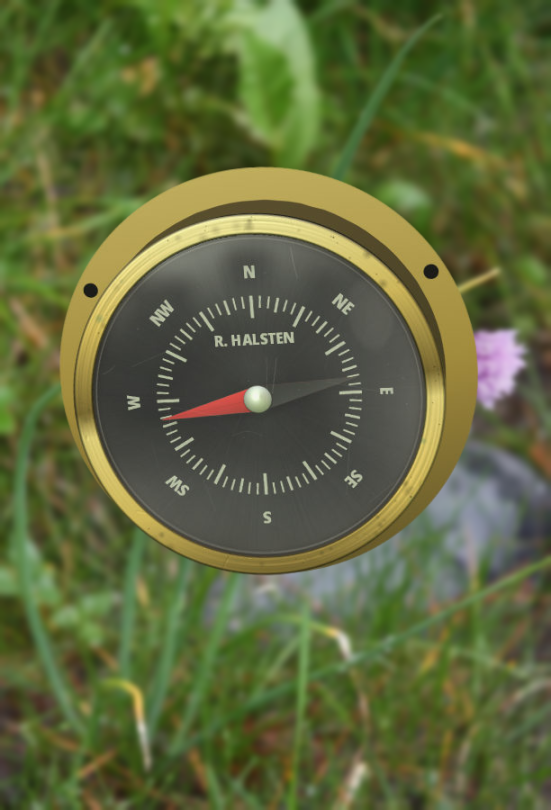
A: 260 (°)
